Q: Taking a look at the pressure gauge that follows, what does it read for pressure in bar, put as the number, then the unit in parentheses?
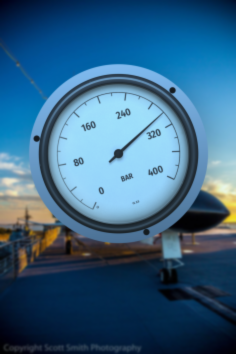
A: 300 (bar)
